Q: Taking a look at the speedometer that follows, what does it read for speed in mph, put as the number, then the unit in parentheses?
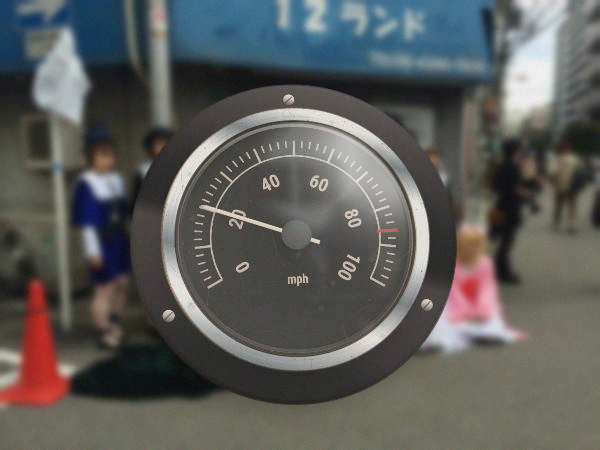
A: 20 (mph)
